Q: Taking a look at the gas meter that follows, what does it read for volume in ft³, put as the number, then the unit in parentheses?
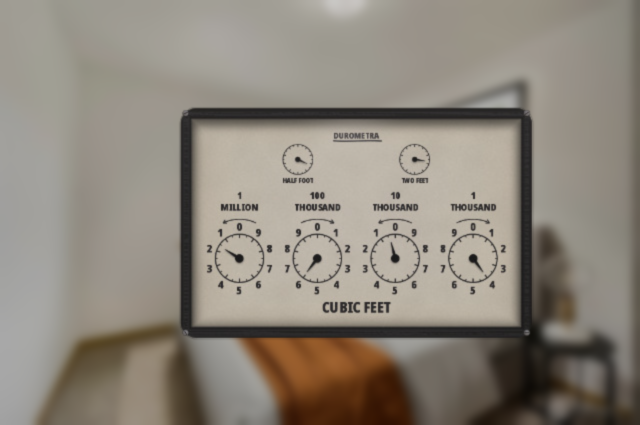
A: 160400 (ft³)
